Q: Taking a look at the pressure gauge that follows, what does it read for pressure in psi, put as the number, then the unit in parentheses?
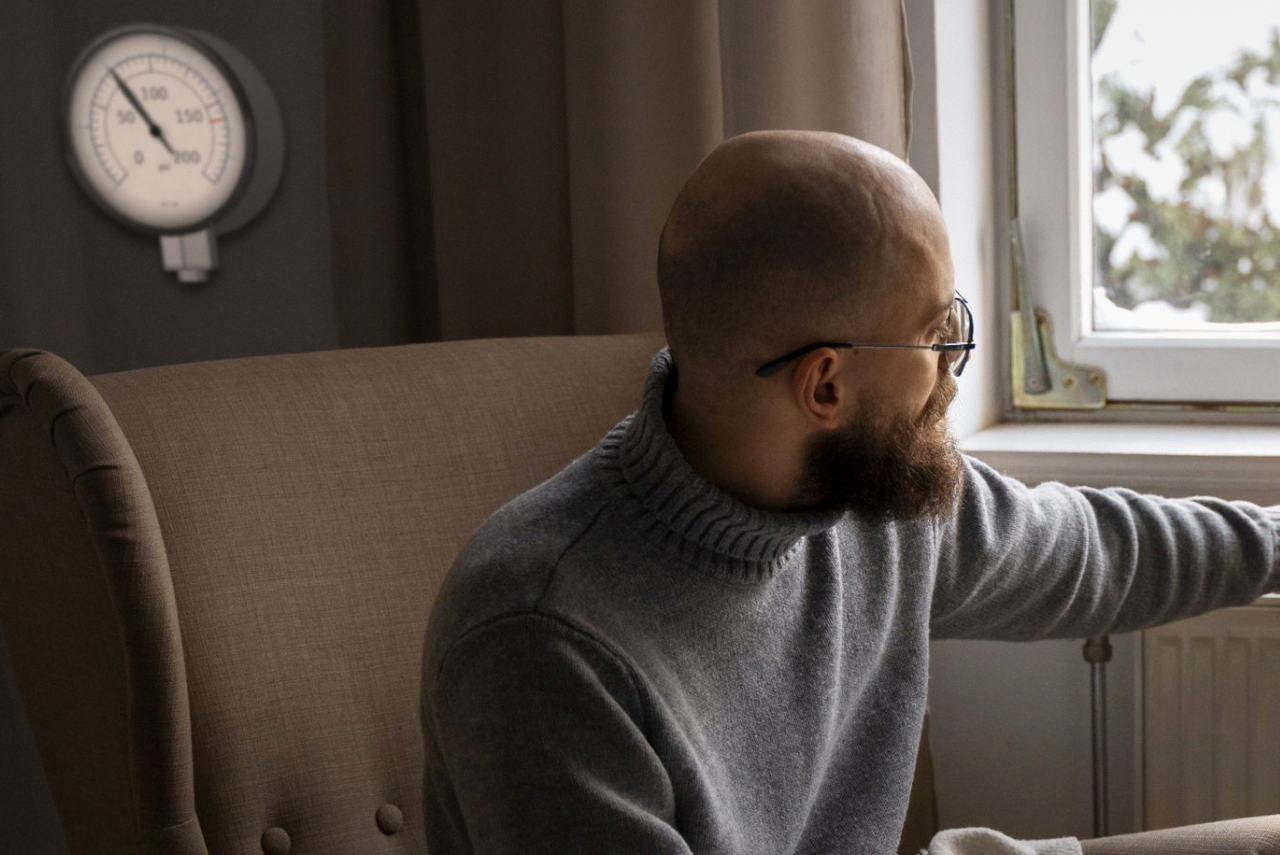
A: 75 (psi)
